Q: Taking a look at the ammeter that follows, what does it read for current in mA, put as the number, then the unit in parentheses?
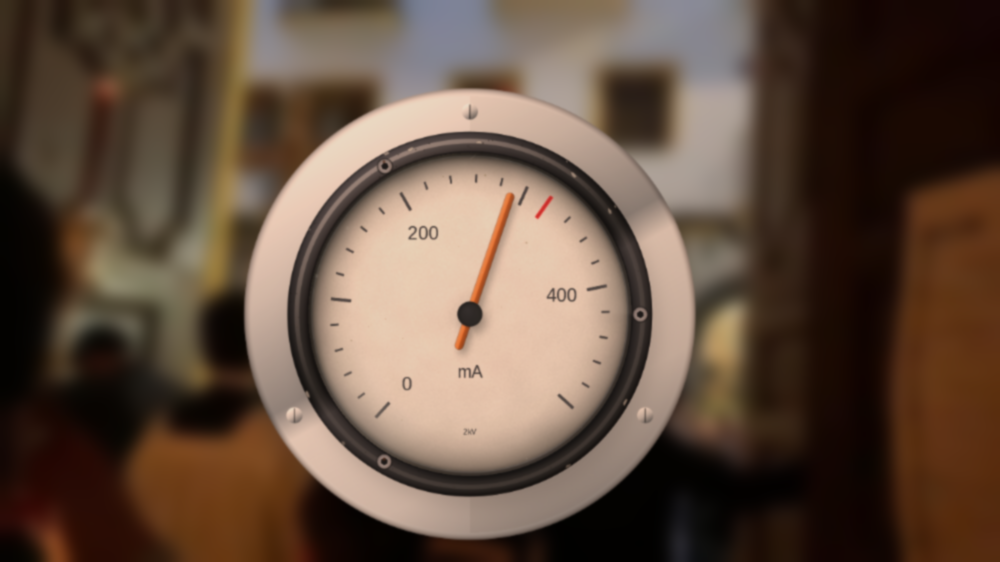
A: 290 (mA)
